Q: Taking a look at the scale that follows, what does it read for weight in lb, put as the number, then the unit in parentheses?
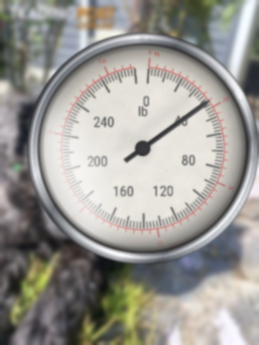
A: 40 (lb)
